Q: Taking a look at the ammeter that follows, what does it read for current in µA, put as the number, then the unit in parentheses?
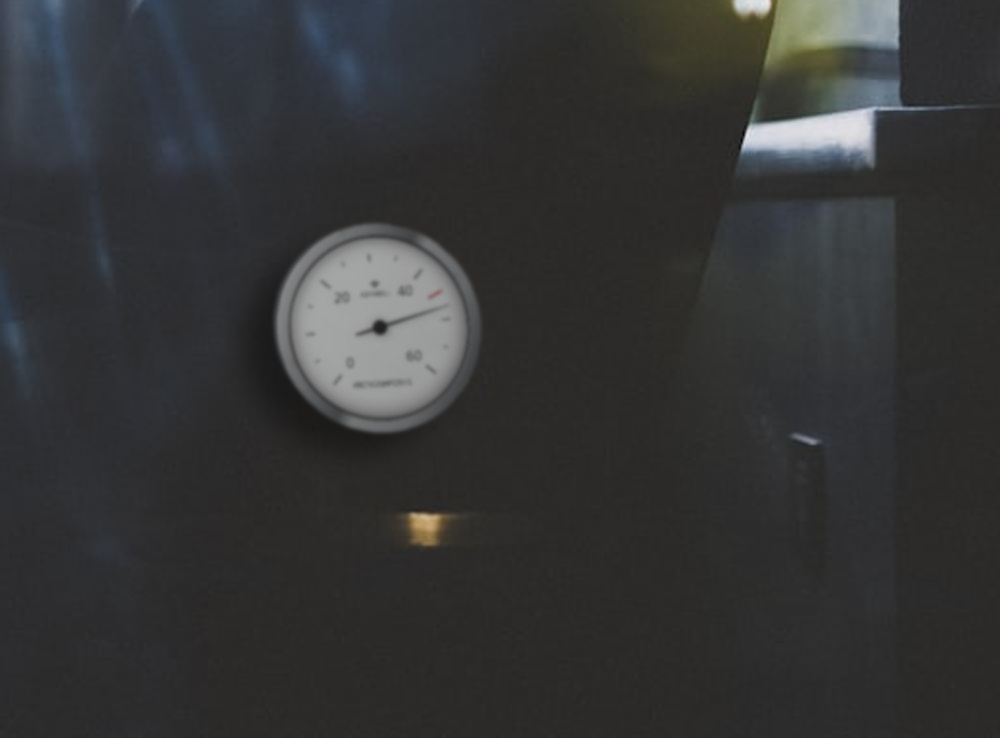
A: 47.5 (µA)
